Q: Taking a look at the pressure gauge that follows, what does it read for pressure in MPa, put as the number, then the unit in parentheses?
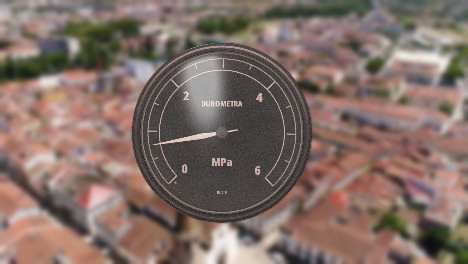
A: 0.75 (MPa)
